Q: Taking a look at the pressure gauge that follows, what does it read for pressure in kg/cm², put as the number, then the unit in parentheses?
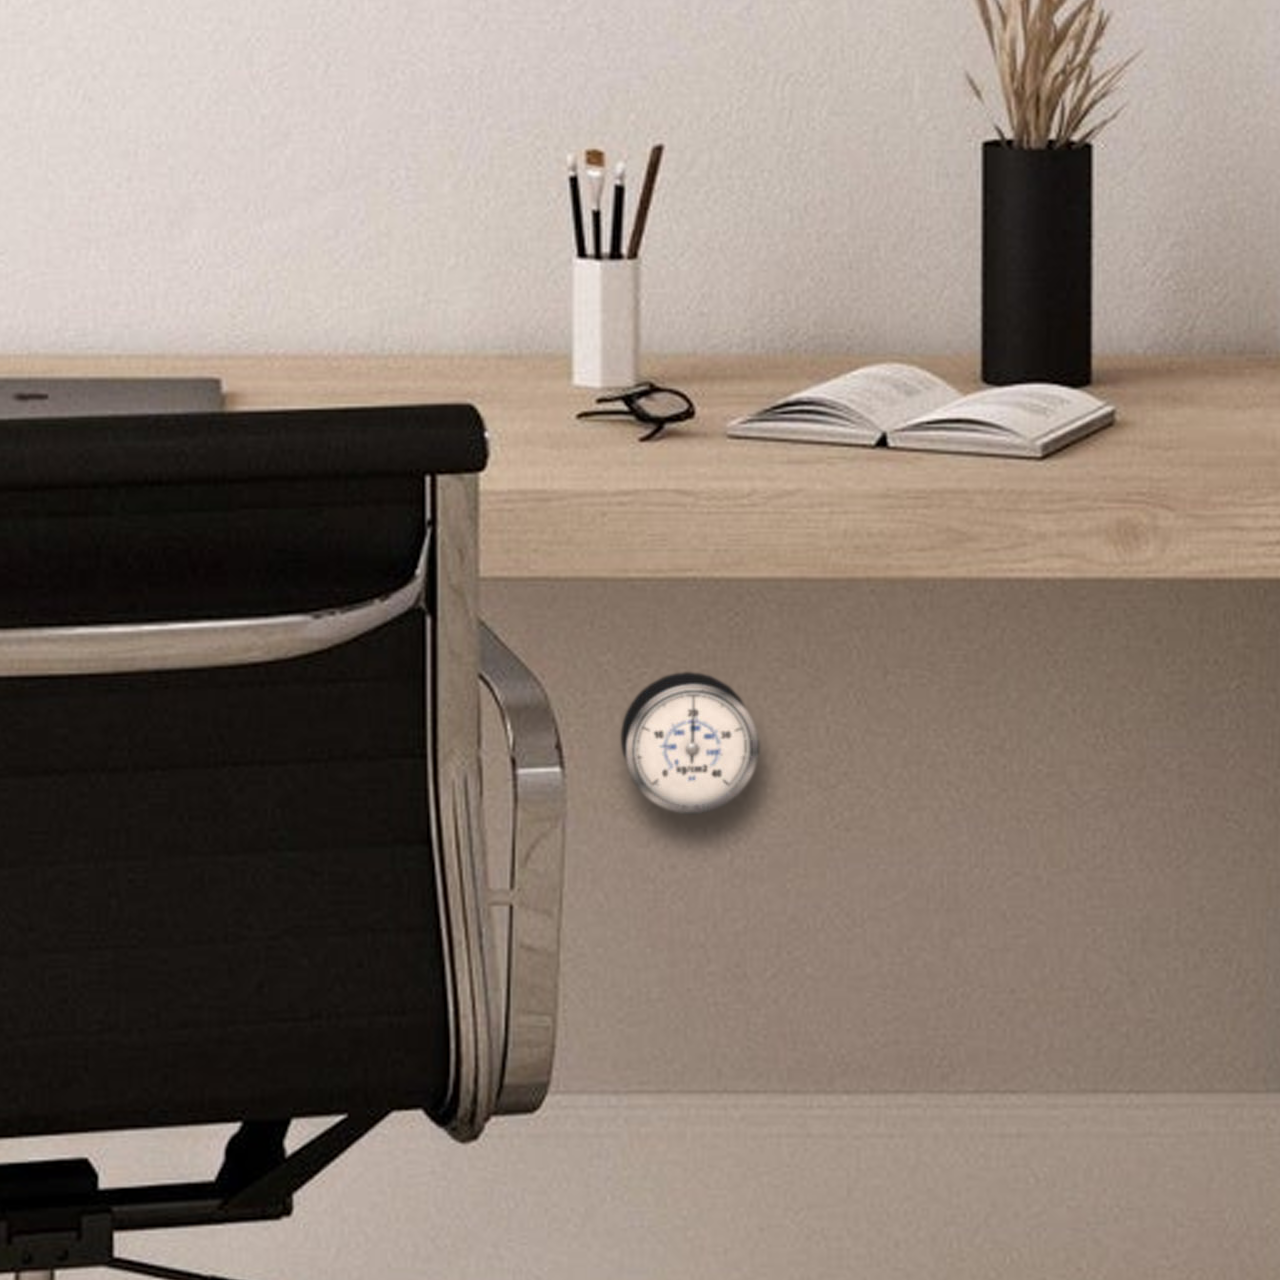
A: 20 (kg/cm²)
